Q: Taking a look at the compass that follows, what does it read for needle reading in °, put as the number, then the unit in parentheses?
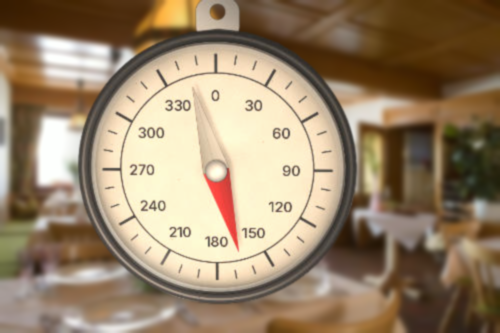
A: 165 (°)
